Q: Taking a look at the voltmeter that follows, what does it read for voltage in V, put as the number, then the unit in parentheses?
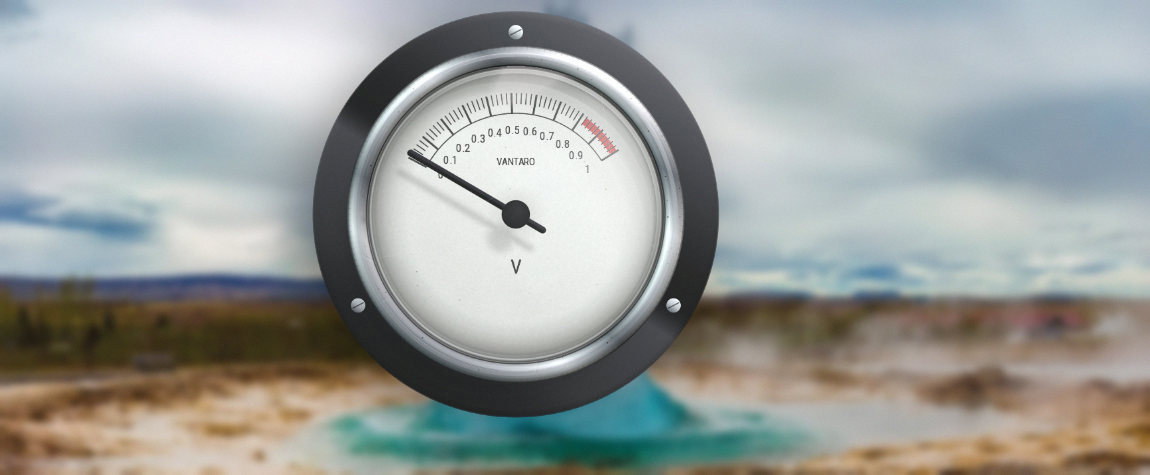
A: 0.02 (V)
